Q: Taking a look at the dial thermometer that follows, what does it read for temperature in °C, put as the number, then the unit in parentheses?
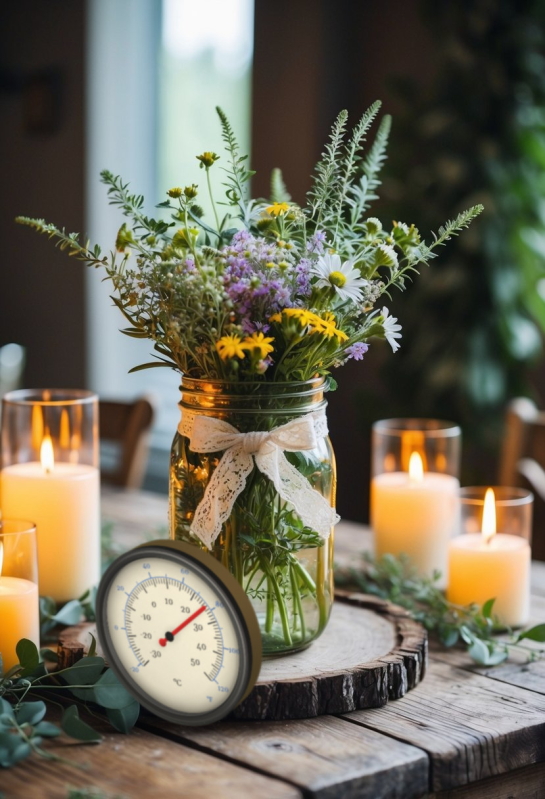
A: 25 (°C)
